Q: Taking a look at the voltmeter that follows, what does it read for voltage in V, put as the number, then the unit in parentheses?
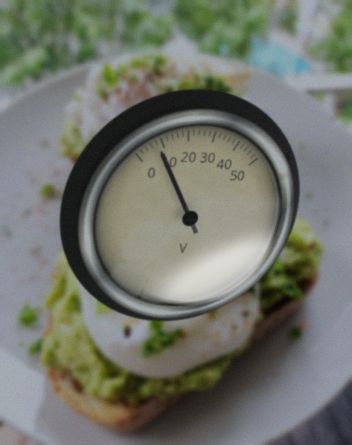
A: 8 (V)
